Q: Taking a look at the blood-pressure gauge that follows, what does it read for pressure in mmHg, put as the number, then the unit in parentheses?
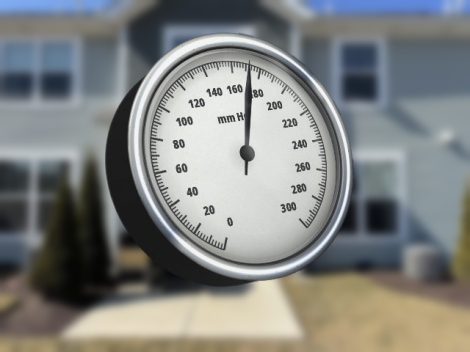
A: 170 (mmHg)
